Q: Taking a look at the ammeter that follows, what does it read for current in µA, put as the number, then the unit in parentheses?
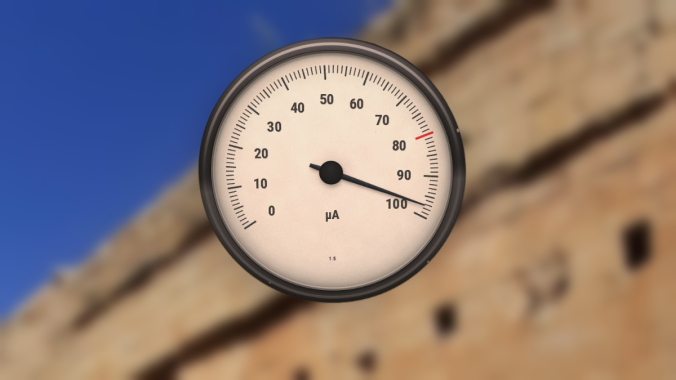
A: 97 (µA)
